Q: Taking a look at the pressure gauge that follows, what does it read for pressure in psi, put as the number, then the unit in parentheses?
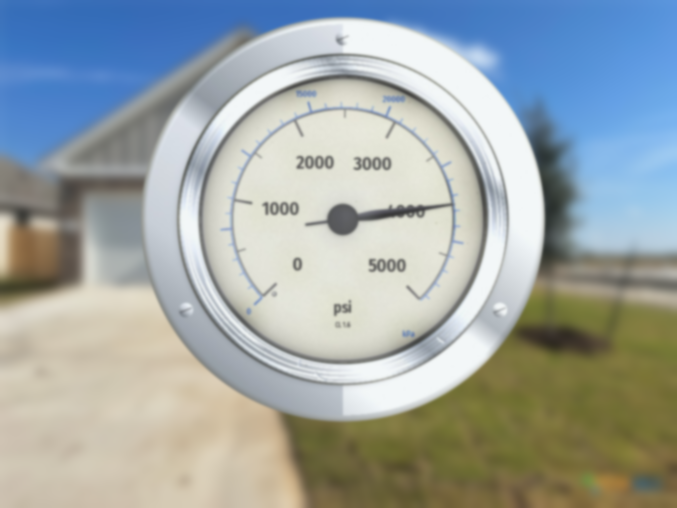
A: 4000 (psi)
